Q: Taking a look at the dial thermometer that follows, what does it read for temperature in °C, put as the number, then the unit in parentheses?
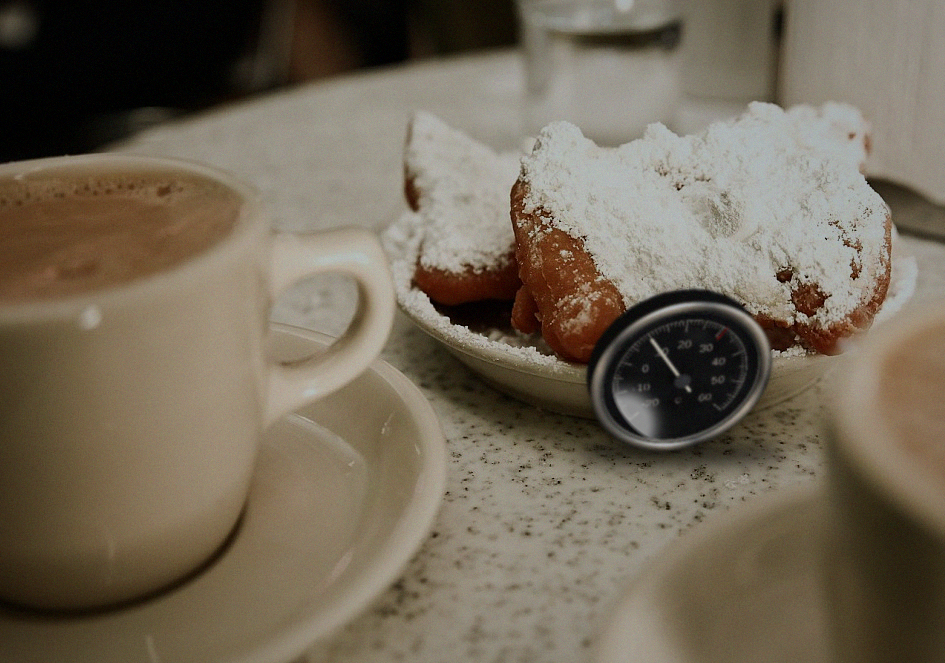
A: 10 (°C)
